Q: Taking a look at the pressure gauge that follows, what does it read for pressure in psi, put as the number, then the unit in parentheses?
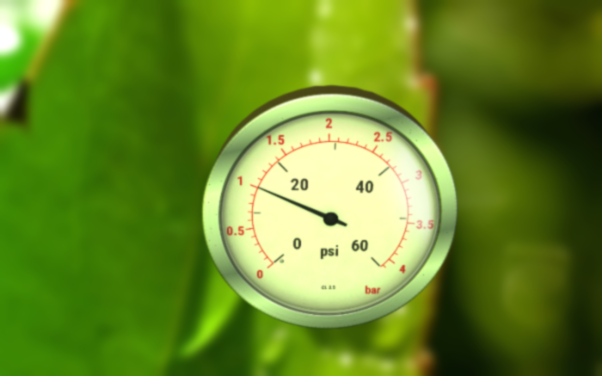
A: 15 (psi)
